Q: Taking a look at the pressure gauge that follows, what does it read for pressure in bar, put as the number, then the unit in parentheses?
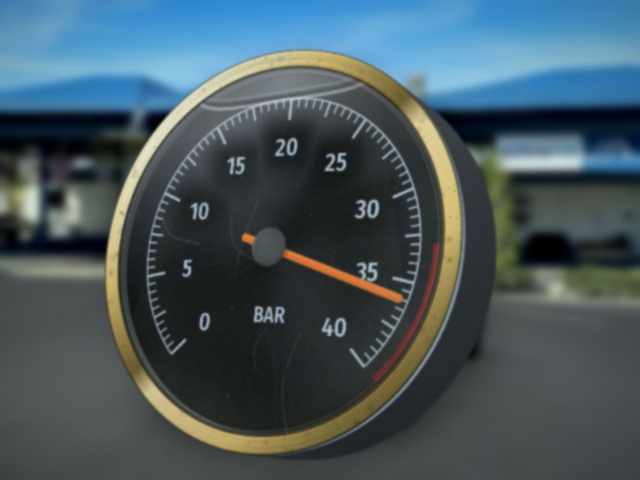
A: 36 (bar)
